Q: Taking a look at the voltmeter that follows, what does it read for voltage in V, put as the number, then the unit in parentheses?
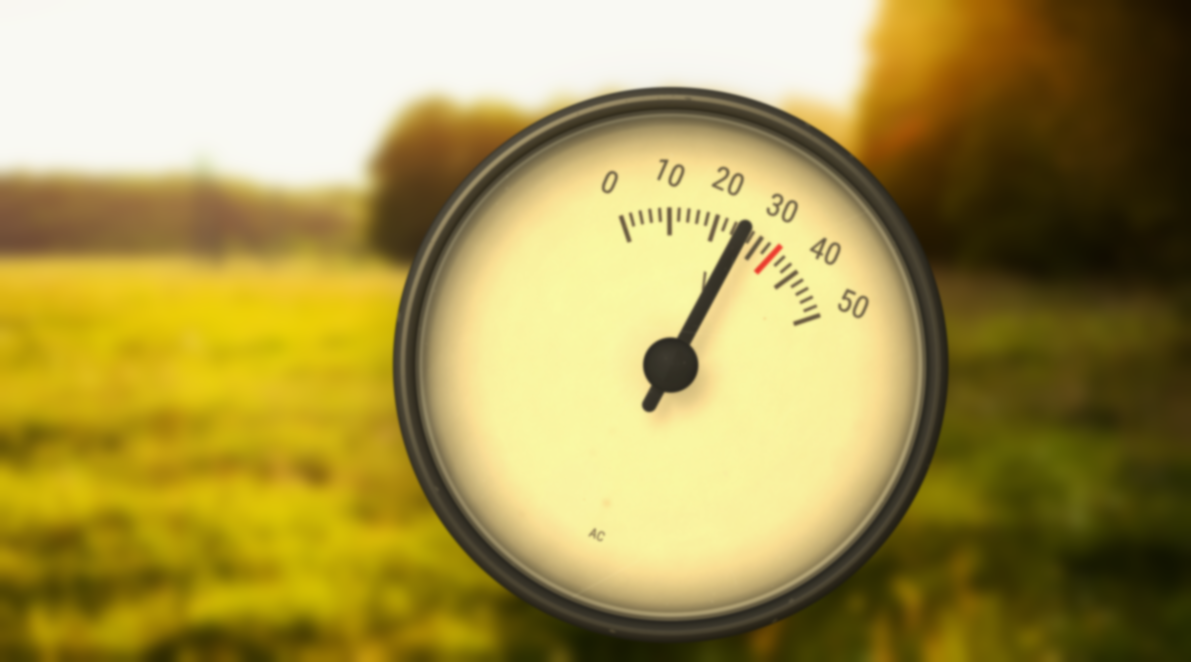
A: 26 (V)
